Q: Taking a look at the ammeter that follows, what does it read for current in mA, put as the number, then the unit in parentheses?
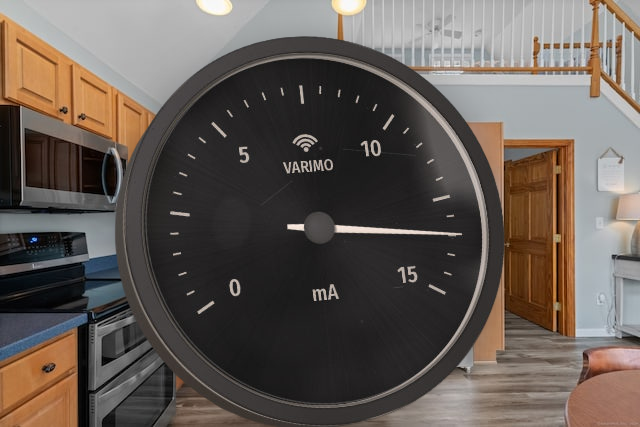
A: 13.5 (mA)
